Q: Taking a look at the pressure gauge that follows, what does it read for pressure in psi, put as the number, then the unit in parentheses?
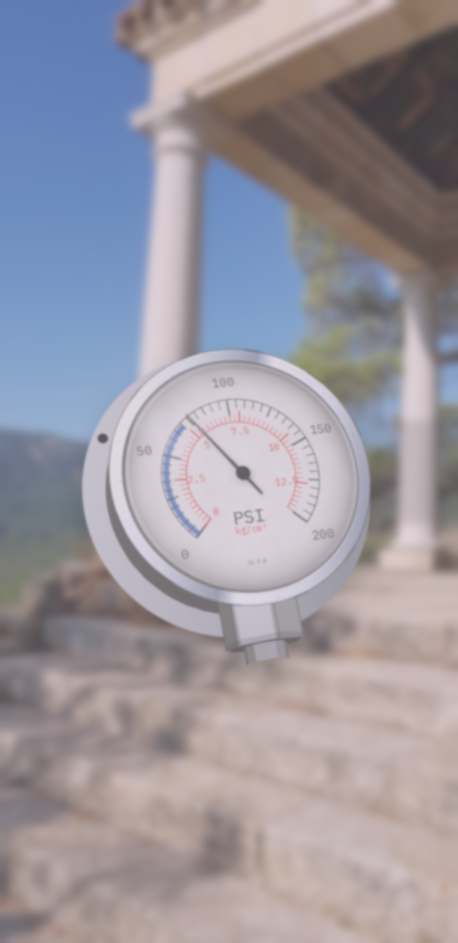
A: 75 (psi)
